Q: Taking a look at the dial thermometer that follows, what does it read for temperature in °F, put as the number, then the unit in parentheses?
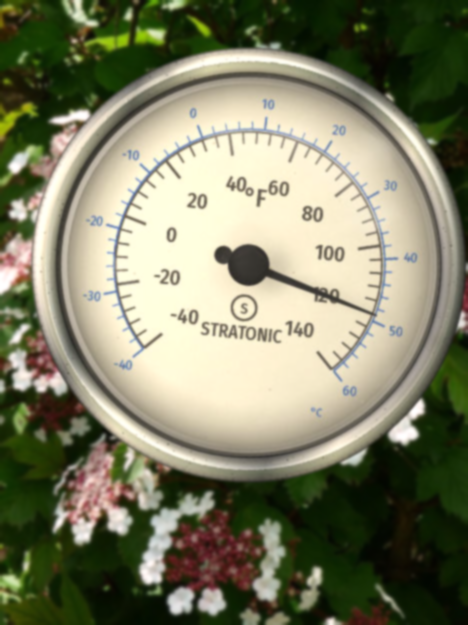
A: 120 (°F)
